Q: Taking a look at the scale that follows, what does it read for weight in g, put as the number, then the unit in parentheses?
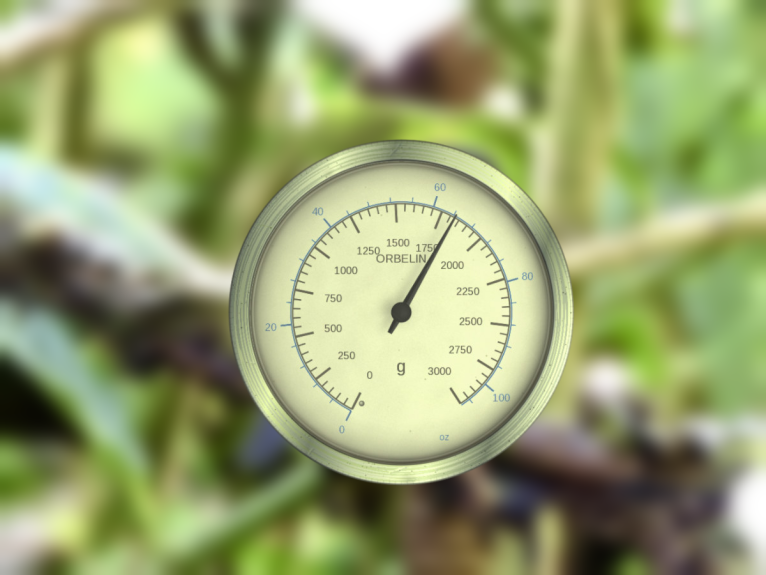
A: 1825 (g)
